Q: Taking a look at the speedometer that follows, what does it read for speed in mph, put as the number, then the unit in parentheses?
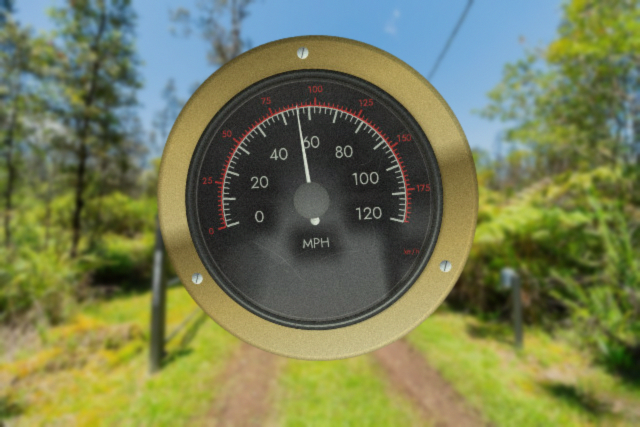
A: 56 (mph)
